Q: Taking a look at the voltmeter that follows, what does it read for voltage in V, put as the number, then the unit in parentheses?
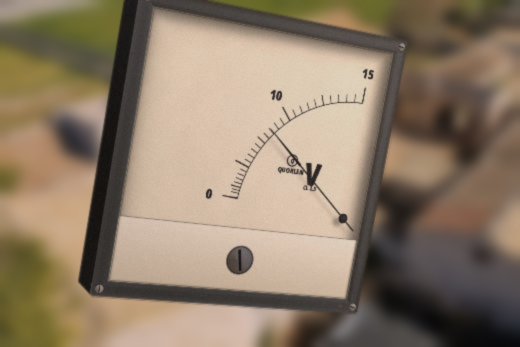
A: 8.5 (V)
